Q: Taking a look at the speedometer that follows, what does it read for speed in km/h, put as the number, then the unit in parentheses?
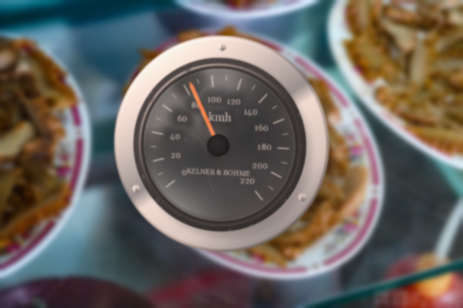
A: 85 (km/h)
